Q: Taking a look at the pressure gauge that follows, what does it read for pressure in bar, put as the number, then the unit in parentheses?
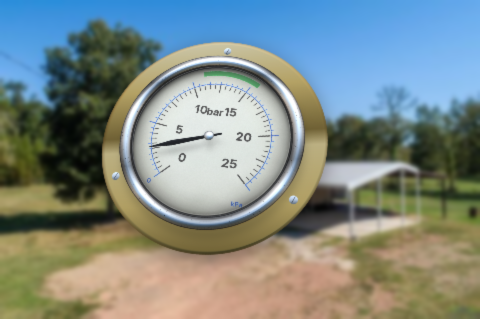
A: 2.5 (bar)
